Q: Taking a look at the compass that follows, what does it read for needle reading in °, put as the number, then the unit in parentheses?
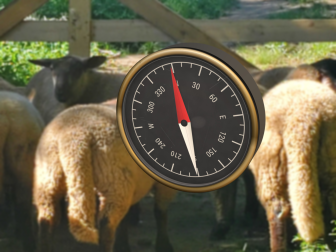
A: 0 (°)
